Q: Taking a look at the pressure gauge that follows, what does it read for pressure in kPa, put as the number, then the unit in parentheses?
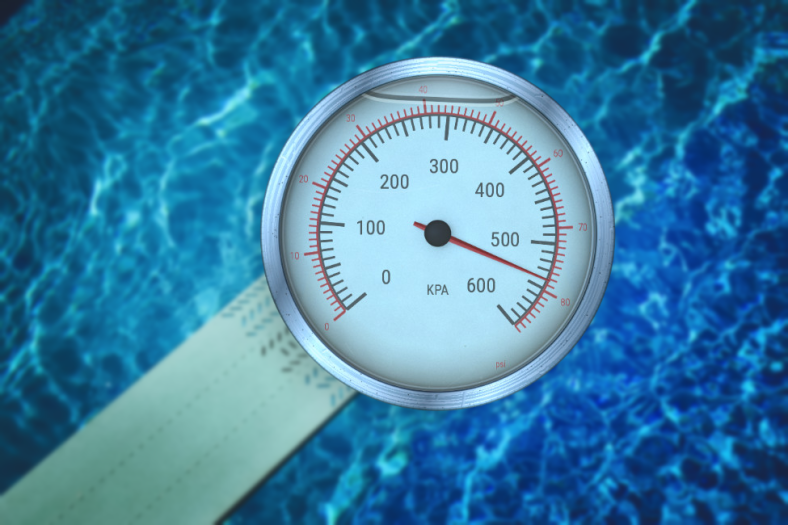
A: 540 (kPa)
